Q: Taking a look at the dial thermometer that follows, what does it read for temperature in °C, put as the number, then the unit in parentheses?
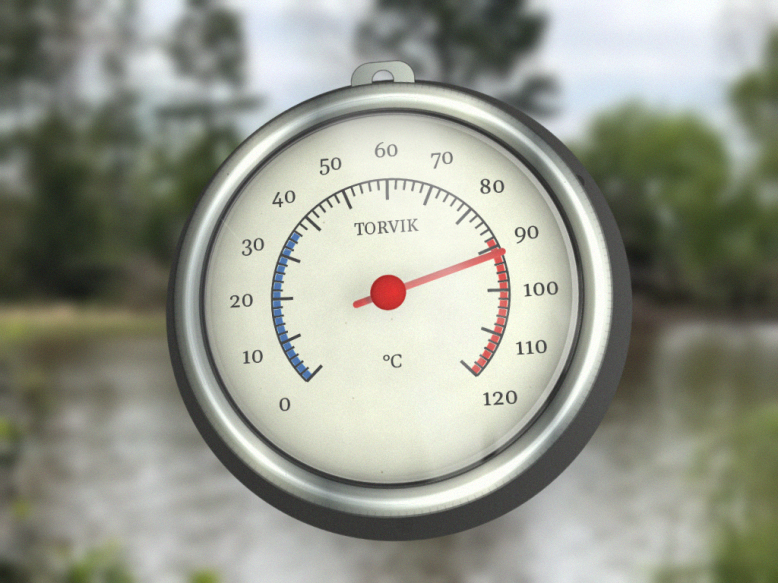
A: 92 (°C)
